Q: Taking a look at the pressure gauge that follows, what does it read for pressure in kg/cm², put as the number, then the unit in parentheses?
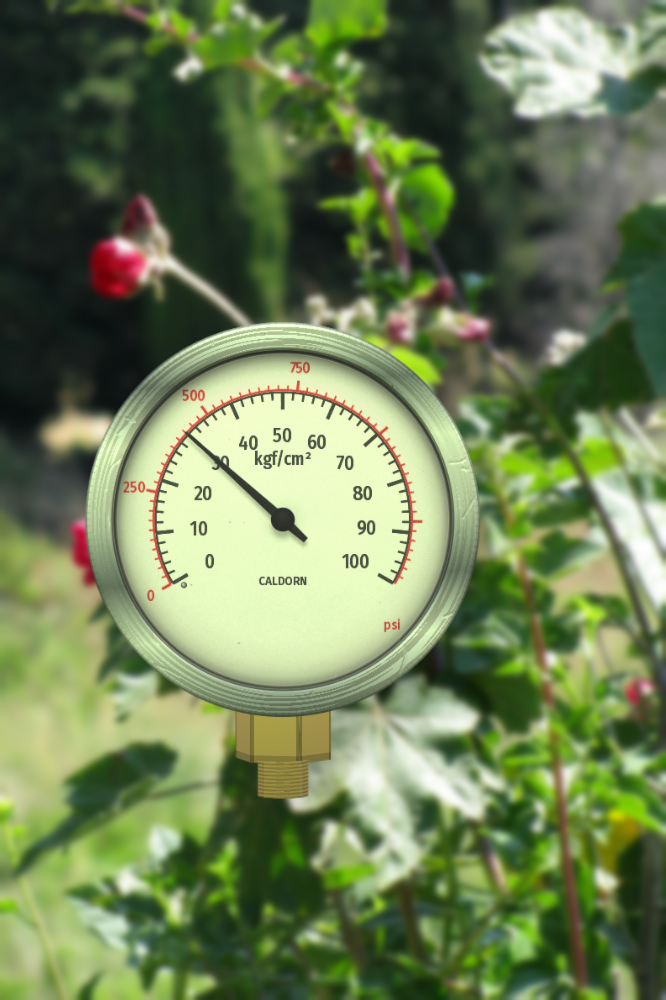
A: 30 (kg/cm²)
